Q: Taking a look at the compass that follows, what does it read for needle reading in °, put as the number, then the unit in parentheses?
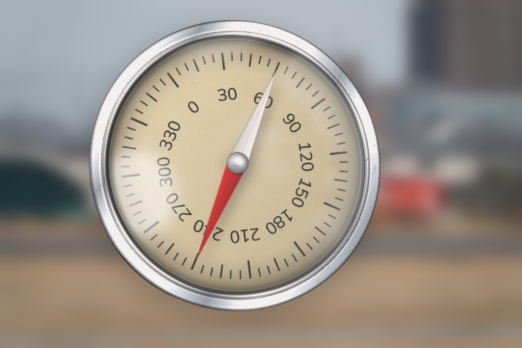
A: 240 (°)
